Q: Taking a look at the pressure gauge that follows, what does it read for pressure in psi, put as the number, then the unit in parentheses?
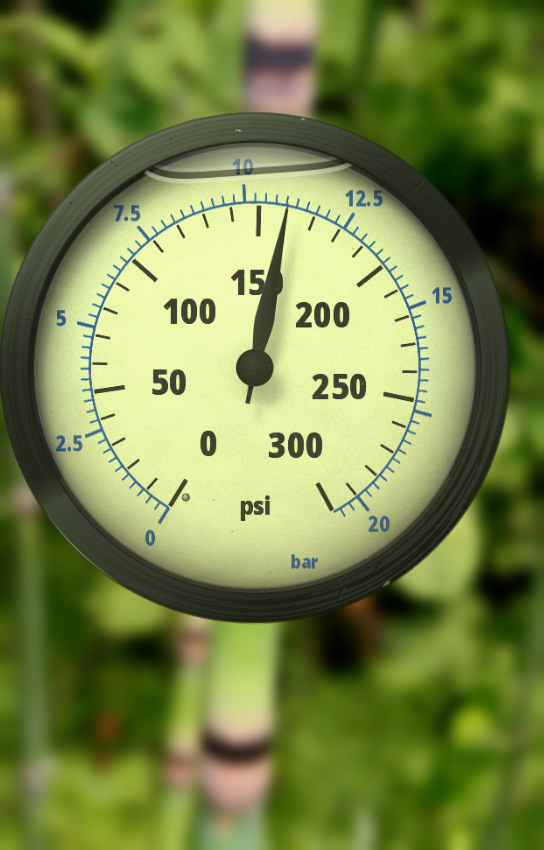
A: 160 (psi)
